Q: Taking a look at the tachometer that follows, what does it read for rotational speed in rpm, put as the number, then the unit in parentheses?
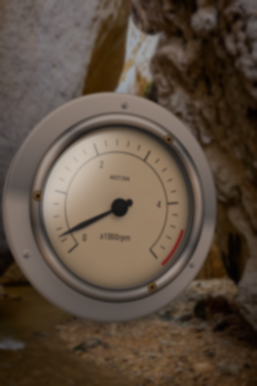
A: 300 (rpm)
